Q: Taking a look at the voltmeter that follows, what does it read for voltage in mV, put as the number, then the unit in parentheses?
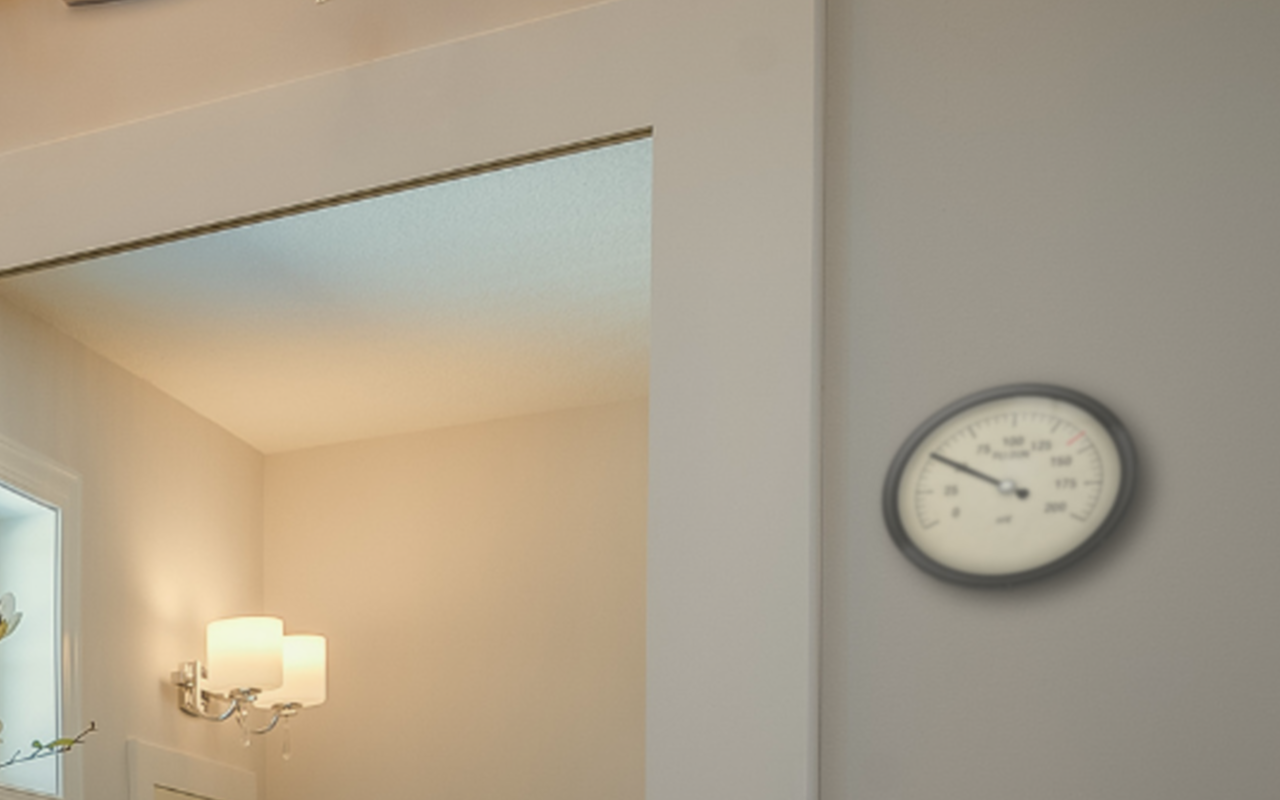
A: 50 (mV)
